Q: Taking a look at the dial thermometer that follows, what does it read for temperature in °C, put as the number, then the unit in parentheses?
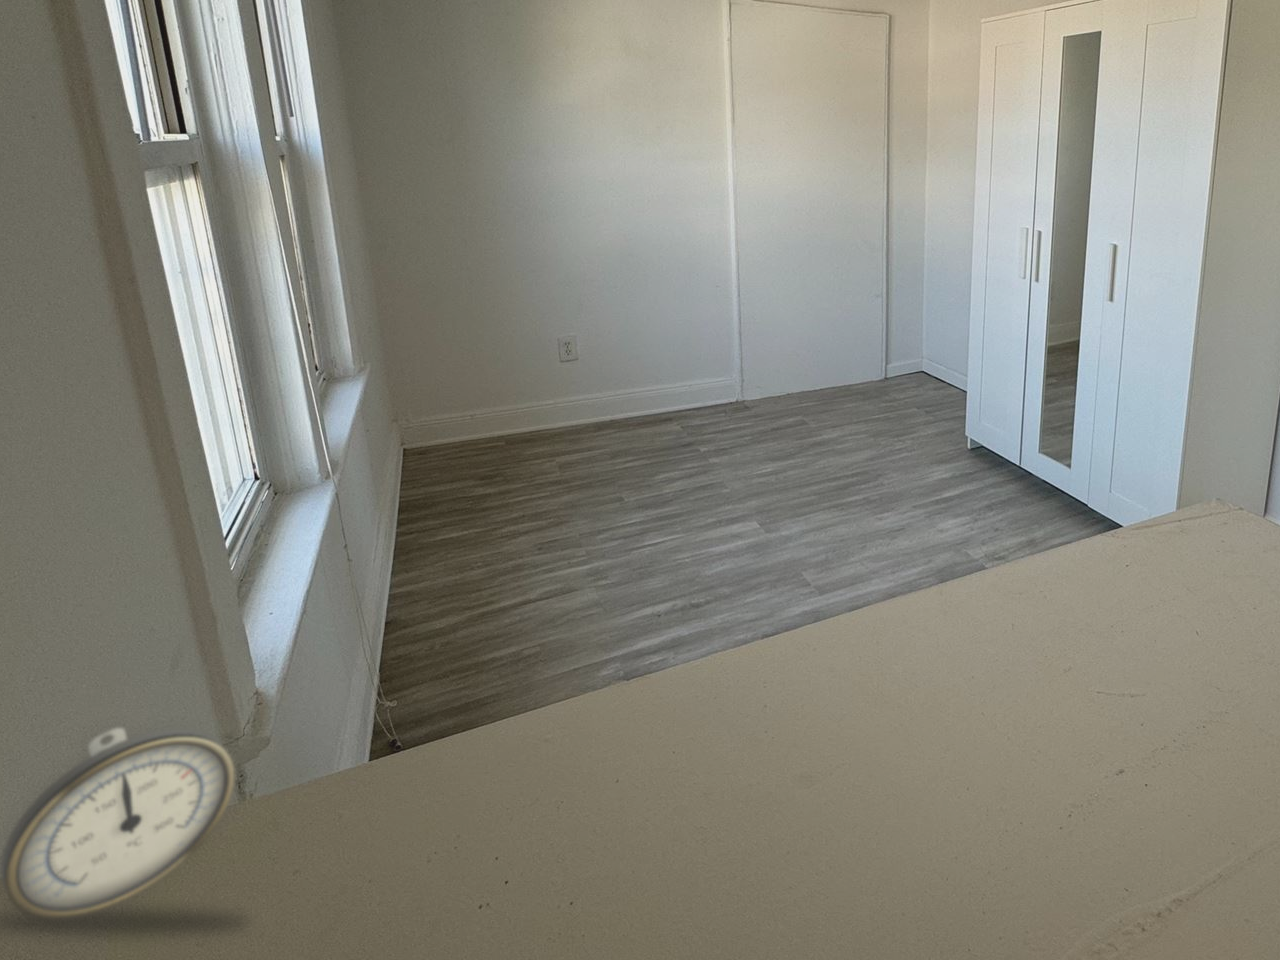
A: 175 (°C)
